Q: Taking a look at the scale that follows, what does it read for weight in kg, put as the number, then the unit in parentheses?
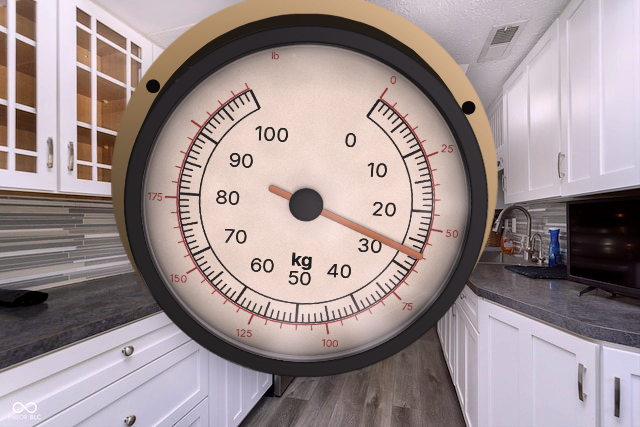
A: 27 (kg)
